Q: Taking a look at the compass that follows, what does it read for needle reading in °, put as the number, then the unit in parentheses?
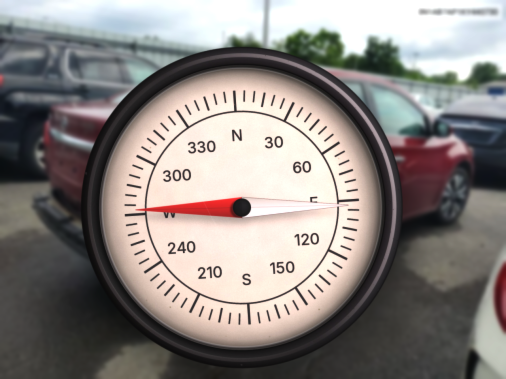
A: 272.5 (°)
